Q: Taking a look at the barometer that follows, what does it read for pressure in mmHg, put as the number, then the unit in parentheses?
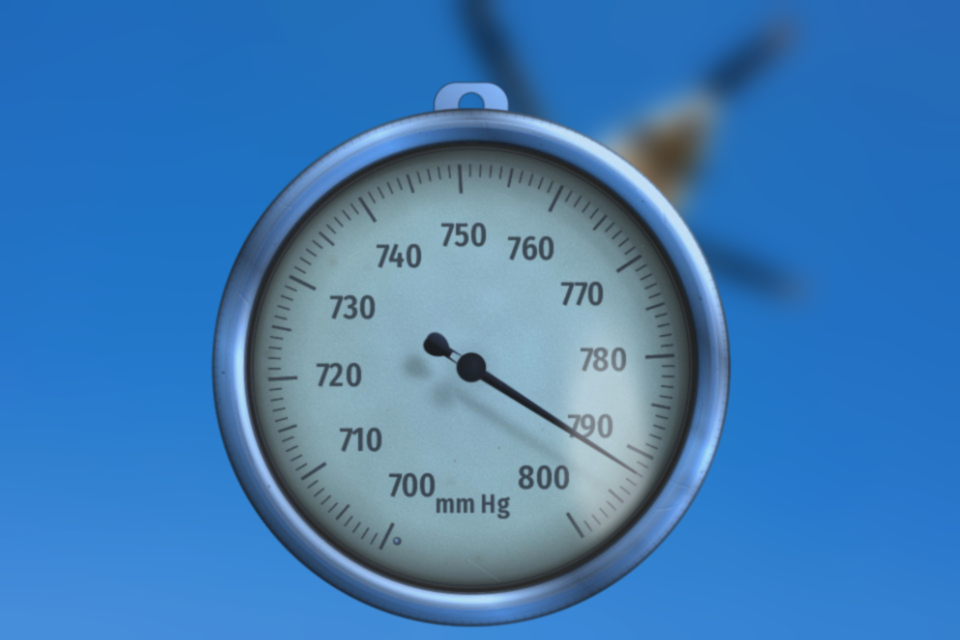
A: 792 (mmHg)
